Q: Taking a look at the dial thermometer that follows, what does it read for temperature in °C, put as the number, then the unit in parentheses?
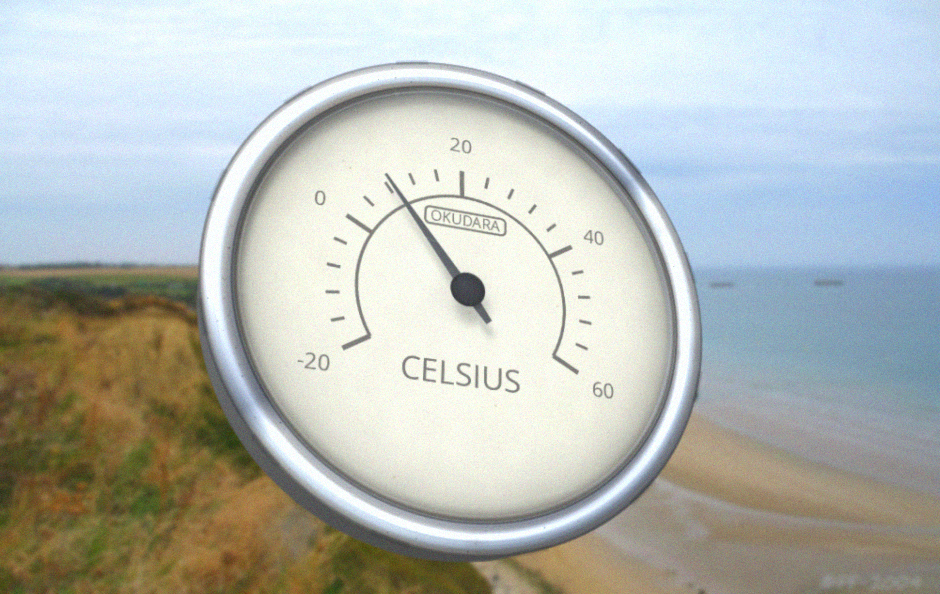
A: 8 (°C)
